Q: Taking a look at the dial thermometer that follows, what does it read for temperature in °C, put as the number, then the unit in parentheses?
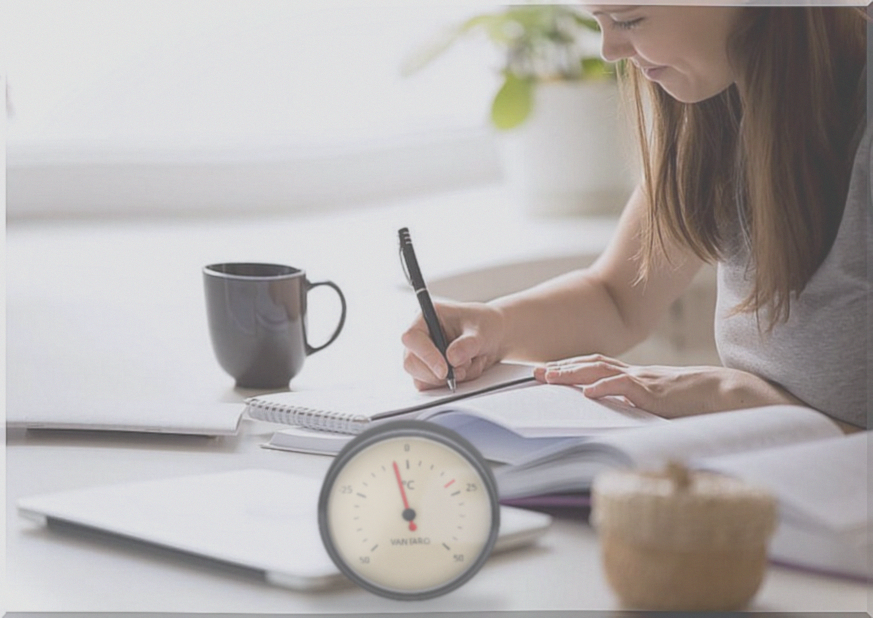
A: -5 (°C)
